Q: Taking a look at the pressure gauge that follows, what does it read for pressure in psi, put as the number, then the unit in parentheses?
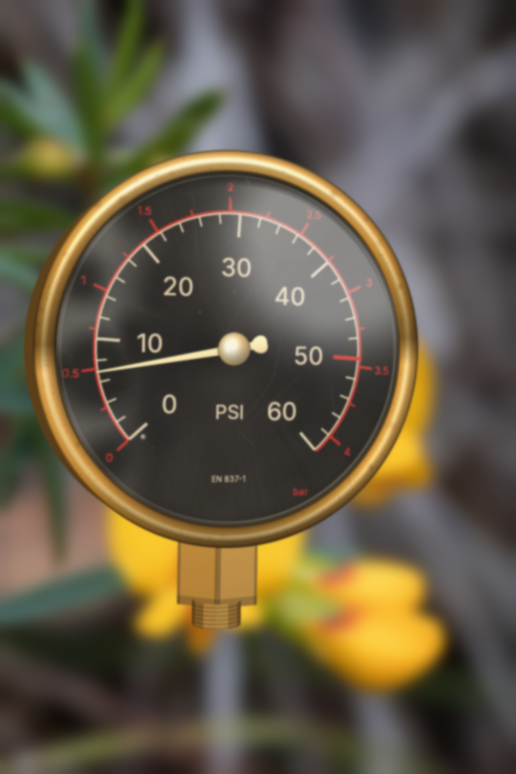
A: 7 (psi)
